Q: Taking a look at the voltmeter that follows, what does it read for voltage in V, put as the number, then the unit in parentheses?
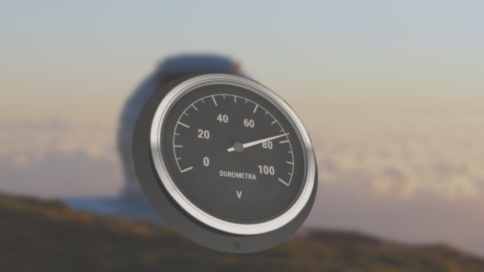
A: 77.5 (V)
